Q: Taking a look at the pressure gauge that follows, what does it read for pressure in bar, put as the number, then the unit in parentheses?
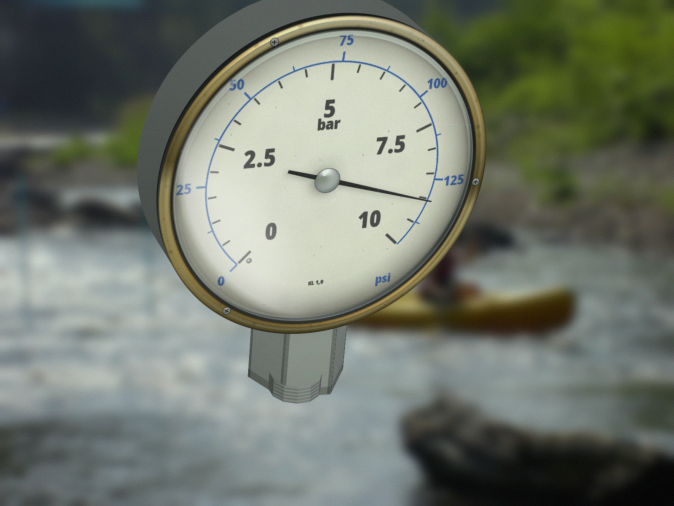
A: 9 (bar)
